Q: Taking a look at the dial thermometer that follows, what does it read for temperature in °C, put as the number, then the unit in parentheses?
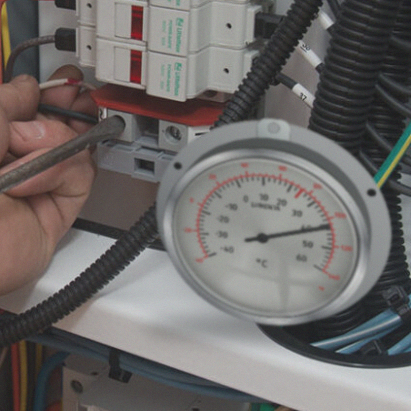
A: 40 (°C)
